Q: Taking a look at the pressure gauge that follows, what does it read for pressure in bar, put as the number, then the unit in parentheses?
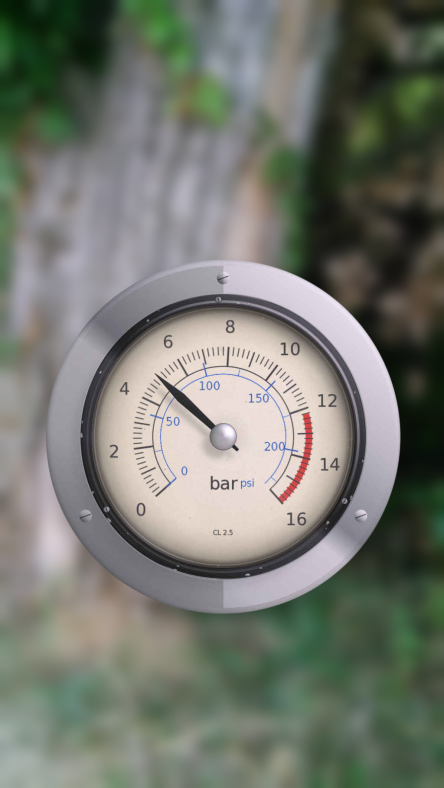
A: 5 (bar)
